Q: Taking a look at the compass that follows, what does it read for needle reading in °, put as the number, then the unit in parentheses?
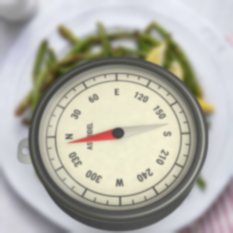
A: 350 (°)
